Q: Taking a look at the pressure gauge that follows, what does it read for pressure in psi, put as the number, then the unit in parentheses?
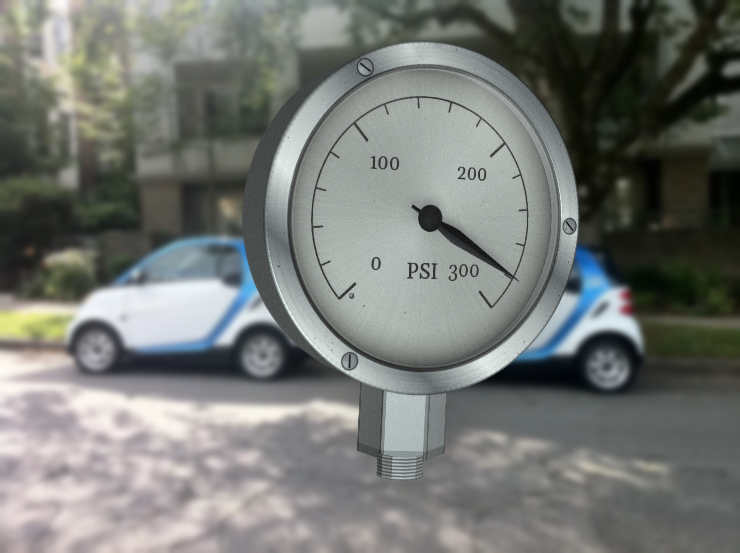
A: 280 (psi)
